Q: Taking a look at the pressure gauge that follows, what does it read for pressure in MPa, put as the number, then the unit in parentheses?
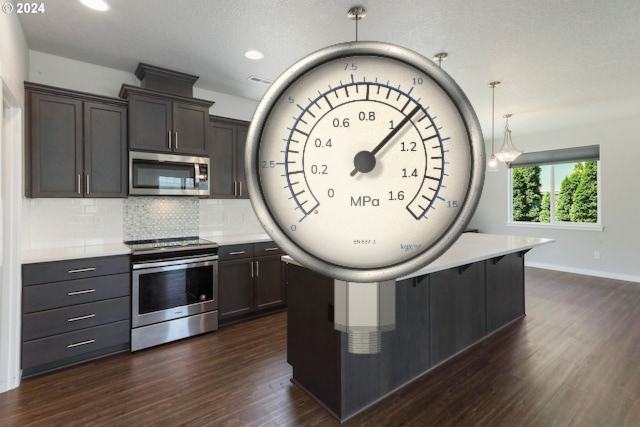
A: 1.05 (MPa)
